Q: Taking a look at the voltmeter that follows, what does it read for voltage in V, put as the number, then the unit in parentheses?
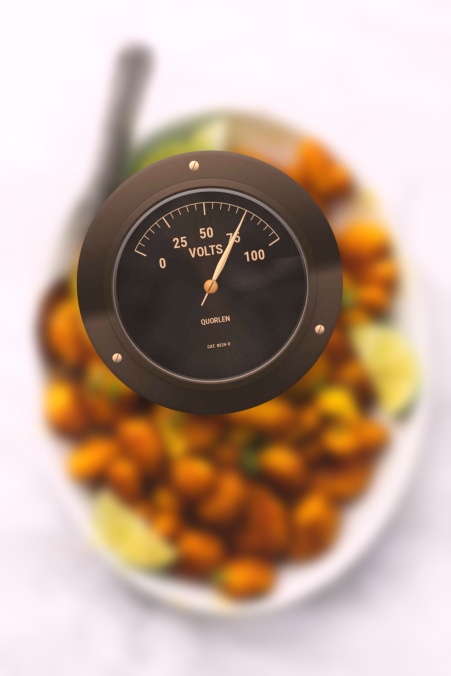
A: 75 (V)
